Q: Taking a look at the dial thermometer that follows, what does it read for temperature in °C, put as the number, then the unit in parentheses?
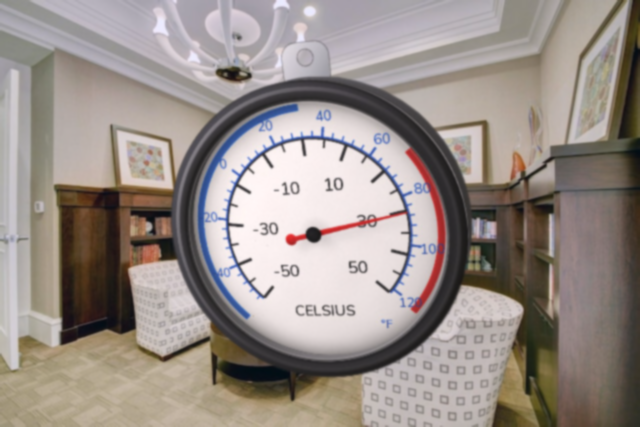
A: 30 (°C)
